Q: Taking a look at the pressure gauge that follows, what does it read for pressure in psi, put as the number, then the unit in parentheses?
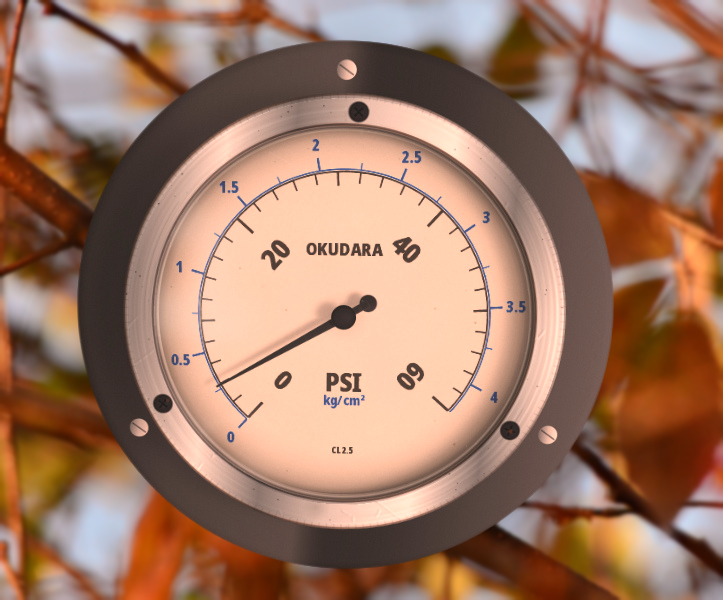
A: 4 (psi)
